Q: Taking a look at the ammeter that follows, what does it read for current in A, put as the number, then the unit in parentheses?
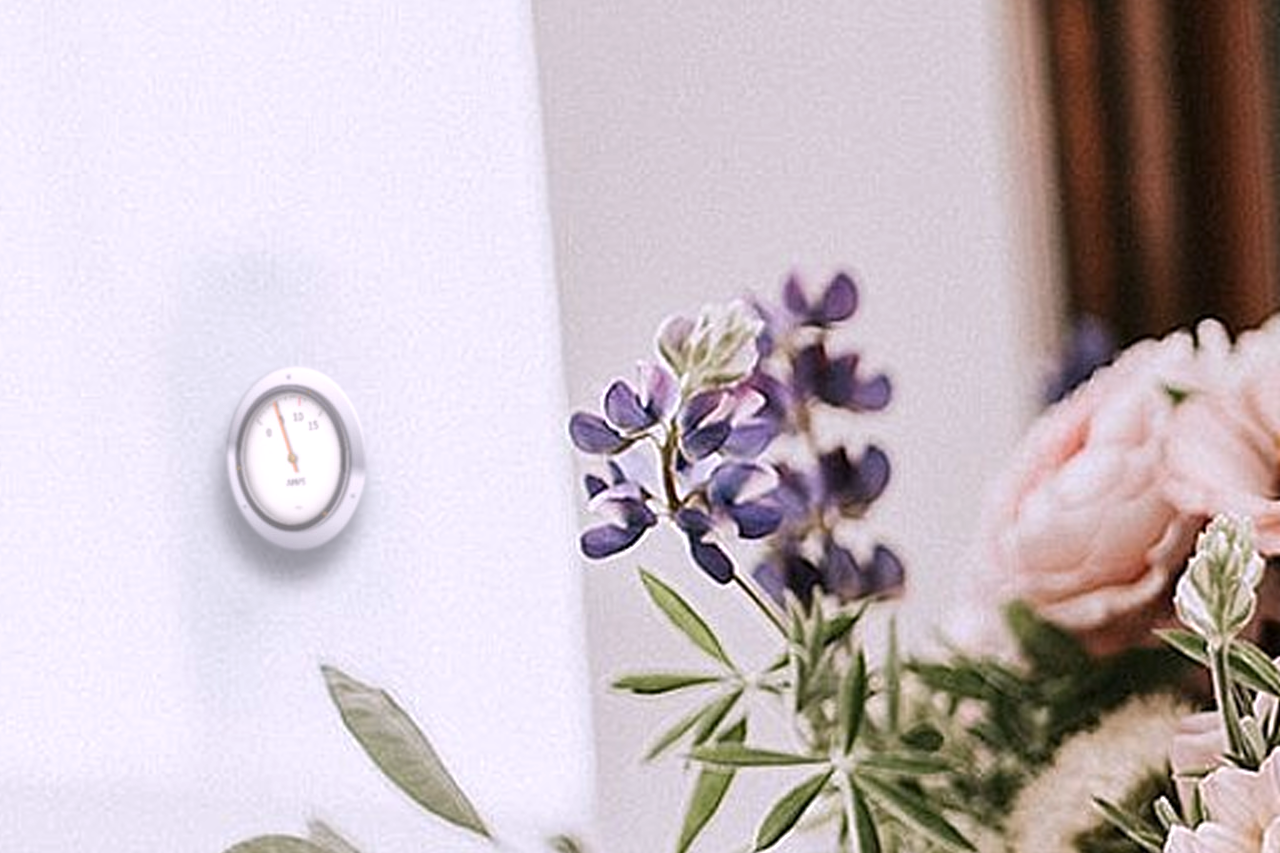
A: 5 (A)
